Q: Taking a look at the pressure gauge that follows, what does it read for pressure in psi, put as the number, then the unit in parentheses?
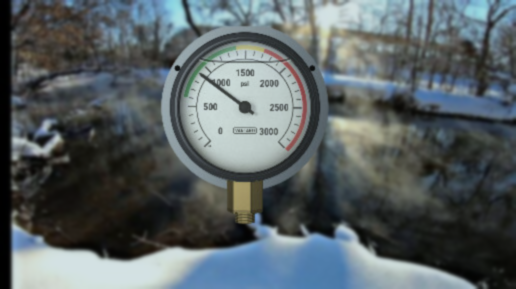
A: 900 (psi)
